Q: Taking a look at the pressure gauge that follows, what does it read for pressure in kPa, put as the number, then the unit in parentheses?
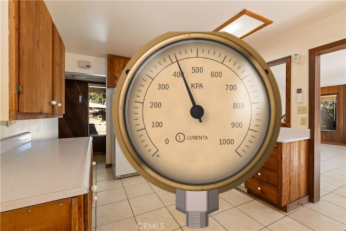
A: 420 (kPa)
